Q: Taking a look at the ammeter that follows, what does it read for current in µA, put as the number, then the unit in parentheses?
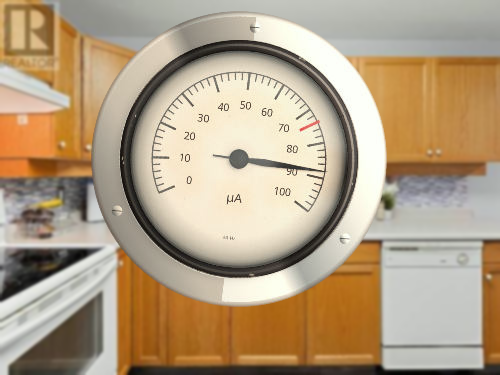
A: 88 (µA)
